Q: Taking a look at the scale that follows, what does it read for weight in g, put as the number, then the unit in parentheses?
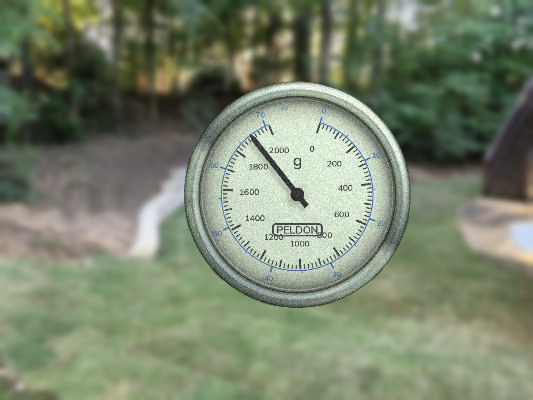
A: 1900 (g)
